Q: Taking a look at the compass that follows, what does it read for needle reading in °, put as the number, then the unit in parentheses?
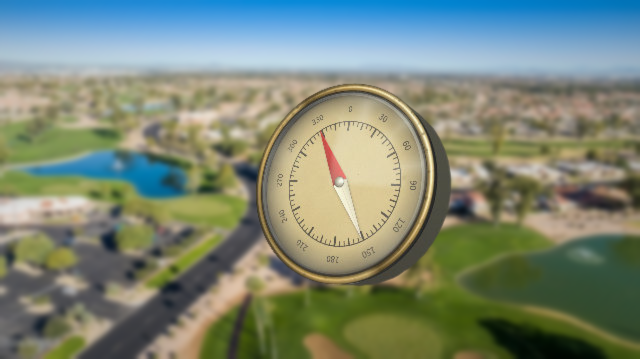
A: 330 (°)
